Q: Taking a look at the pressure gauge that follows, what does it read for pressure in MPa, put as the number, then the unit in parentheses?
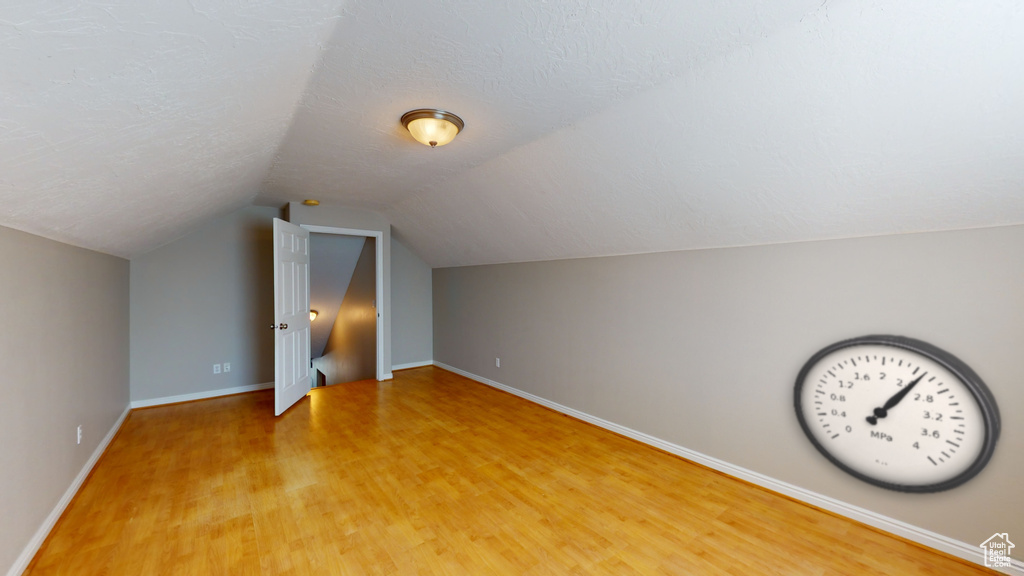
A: 2.5 (MPa)
